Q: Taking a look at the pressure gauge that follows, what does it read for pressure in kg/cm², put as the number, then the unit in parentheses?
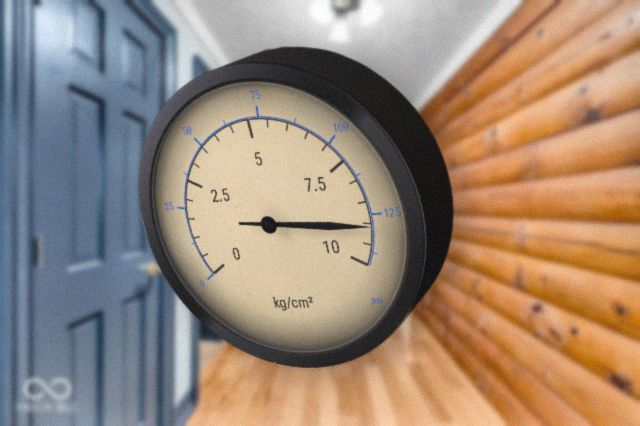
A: 9 (kg/cm²)
